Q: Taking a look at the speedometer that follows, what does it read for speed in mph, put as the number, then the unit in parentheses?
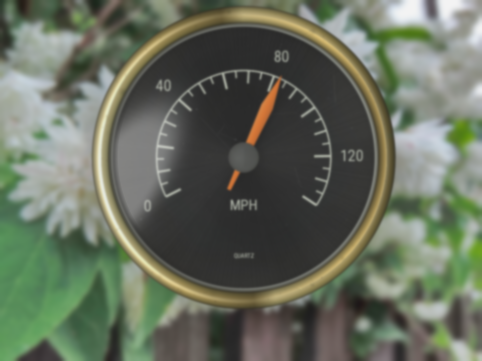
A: 82.5 (mph)
